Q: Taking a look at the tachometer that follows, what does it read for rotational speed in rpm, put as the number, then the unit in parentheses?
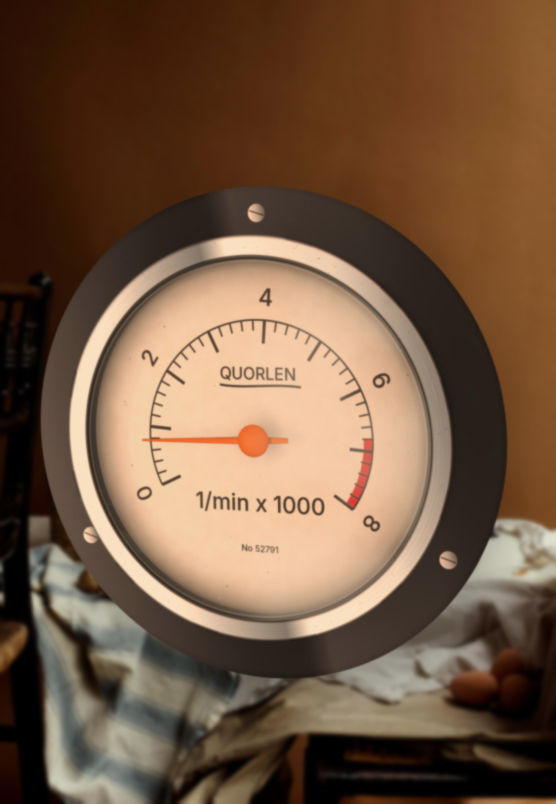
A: 800 (rpm)
